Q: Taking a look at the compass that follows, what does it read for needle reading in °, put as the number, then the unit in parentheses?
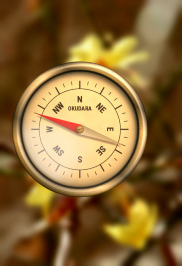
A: 290 (°)
